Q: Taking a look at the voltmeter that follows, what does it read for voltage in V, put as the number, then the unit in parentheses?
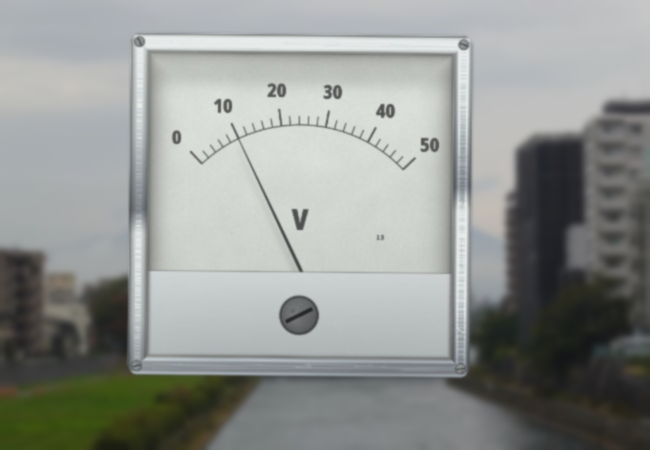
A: 10 (V)
